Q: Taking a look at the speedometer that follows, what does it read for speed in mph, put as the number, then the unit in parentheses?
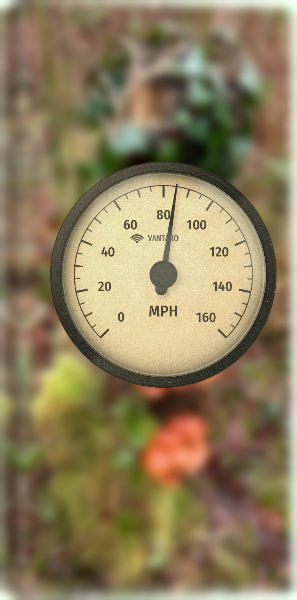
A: 85 (mph)
